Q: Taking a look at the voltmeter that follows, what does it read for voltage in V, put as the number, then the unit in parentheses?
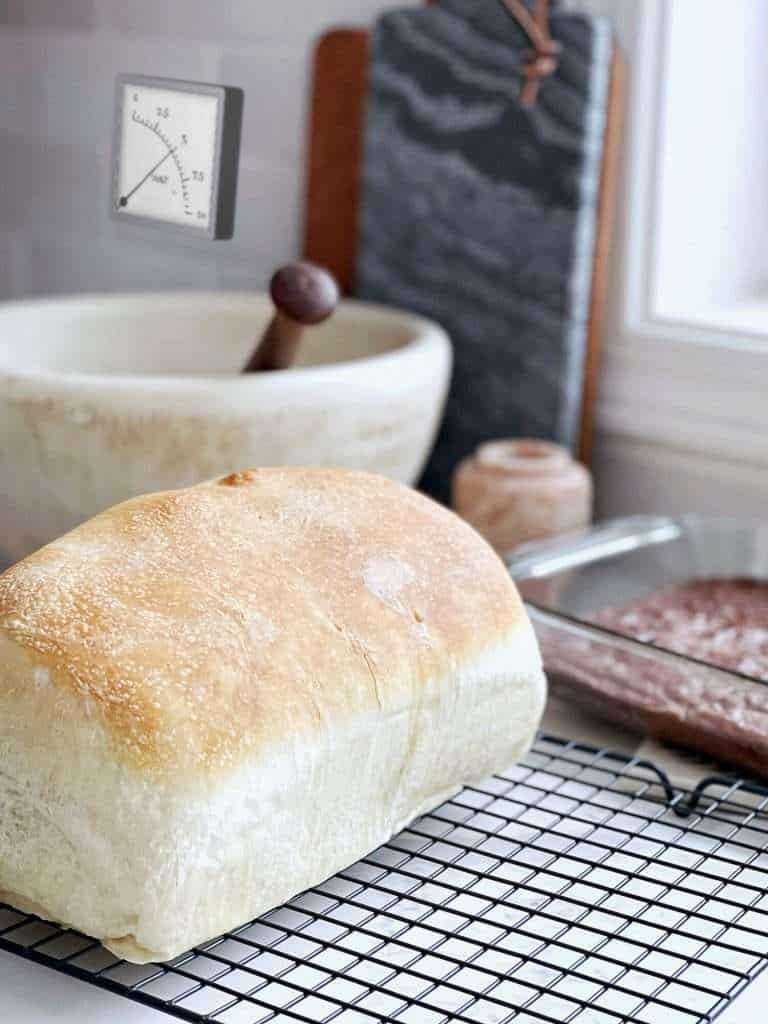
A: 5 (V)
